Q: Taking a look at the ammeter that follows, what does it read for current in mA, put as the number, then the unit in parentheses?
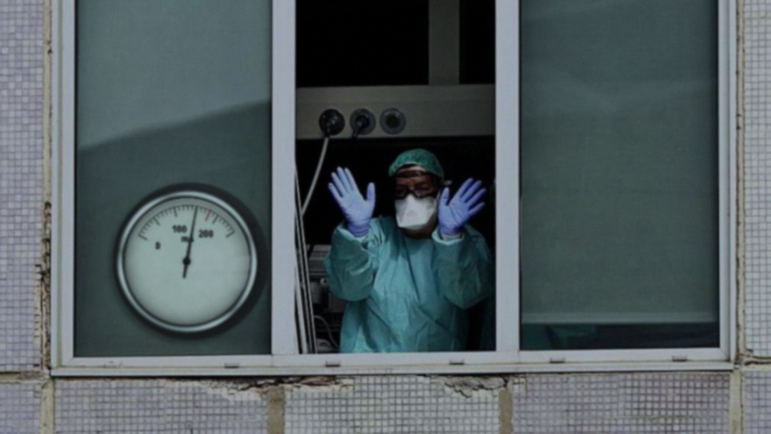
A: 150 (mA)
